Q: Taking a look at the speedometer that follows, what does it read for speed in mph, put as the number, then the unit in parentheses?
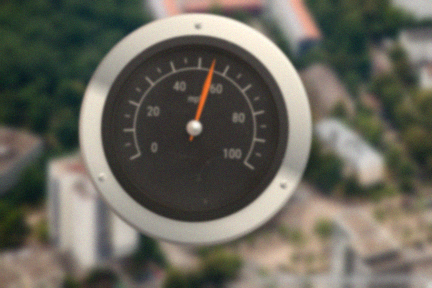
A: 55 (mph)
